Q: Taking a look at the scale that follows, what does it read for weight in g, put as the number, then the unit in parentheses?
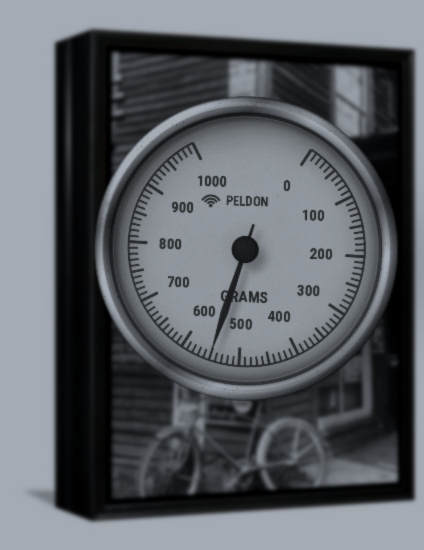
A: 550 (g)
